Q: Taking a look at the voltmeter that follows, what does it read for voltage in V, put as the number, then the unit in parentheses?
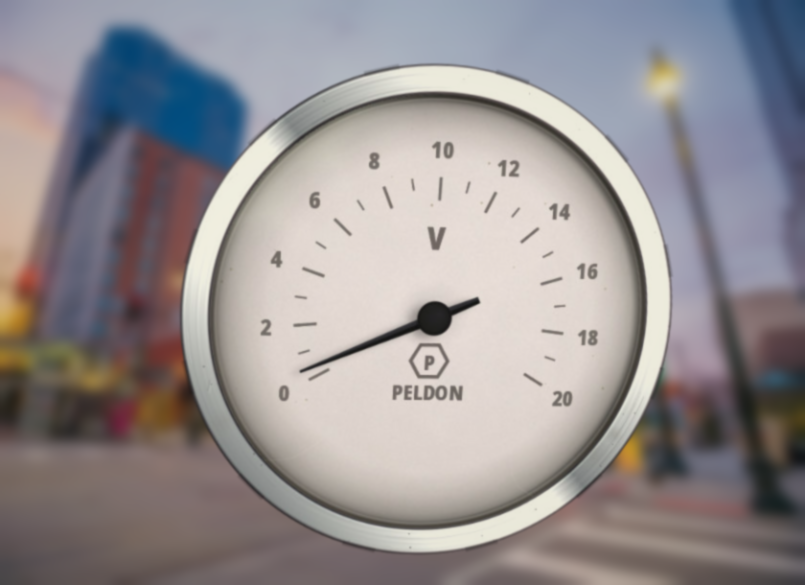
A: 0.5 (V)
